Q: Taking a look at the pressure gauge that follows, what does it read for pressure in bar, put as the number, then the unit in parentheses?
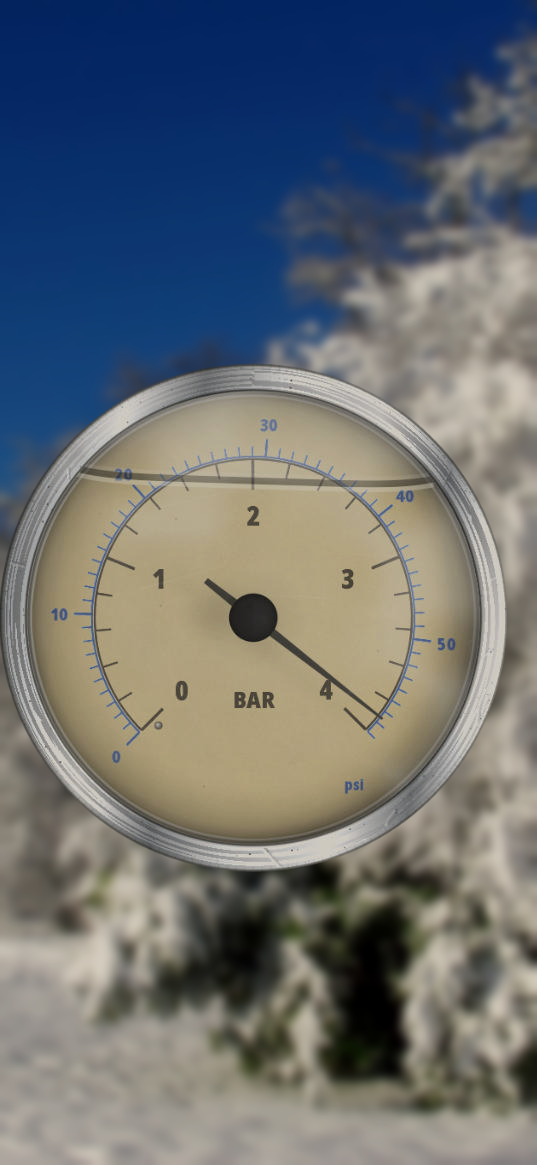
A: 3.9 (bar)
